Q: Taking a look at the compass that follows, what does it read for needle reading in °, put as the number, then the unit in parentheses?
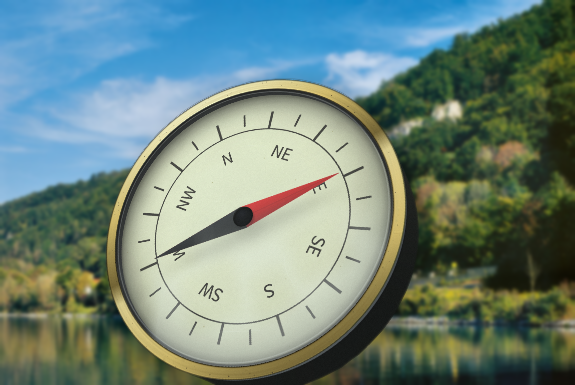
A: 90 (°)
